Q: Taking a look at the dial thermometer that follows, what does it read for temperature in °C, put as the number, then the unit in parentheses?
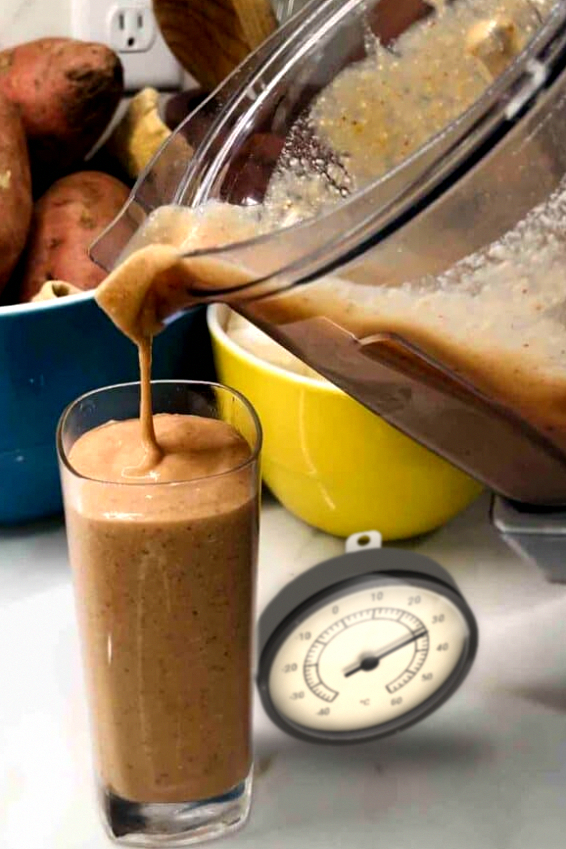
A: 30 (°C)
